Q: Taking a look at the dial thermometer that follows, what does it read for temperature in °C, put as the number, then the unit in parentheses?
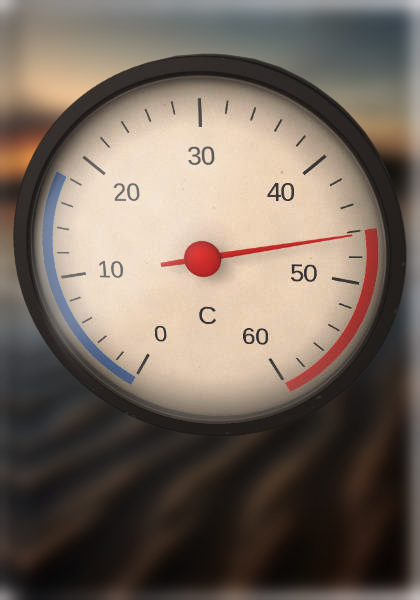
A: 46 (°C)
